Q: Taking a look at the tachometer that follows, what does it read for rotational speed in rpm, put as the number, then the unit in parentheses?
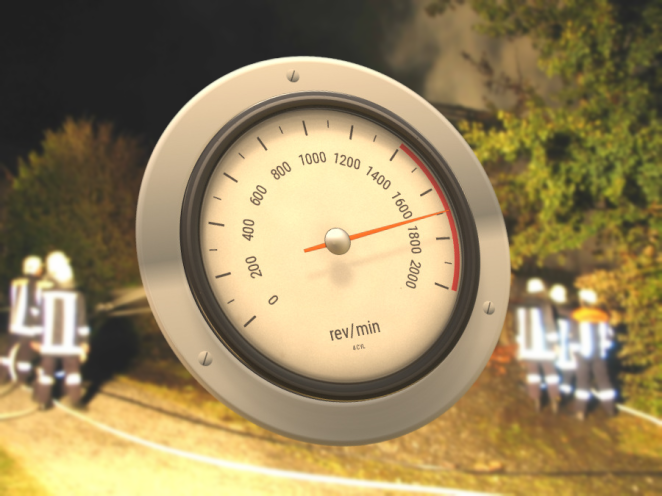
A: 1700 (rpm)
